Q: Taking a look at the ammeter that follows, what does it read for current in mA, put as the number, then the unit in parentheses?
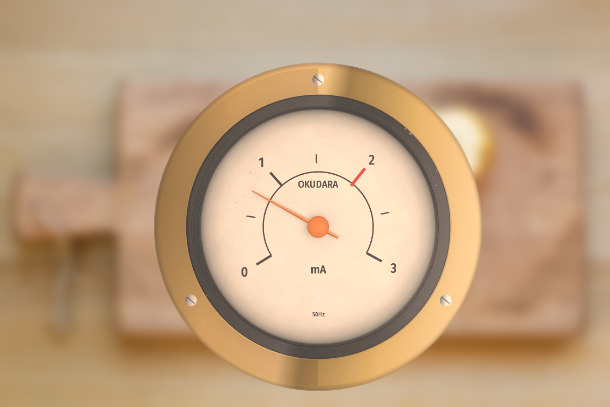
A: 0.75 (mA)
